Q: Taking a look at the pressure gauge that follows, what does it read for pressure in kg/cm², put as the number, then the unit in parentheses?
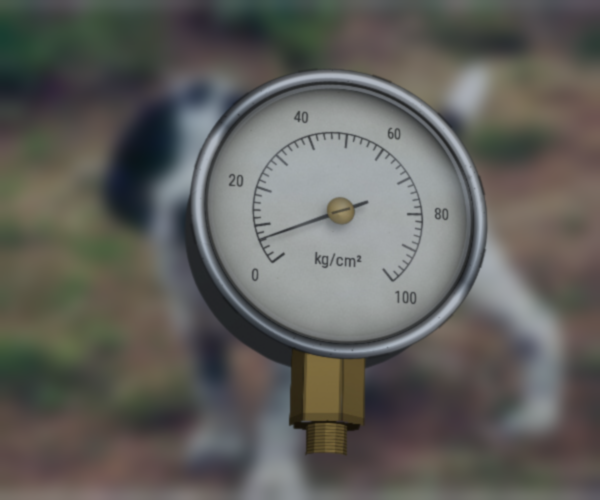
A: 6 (kg/cm²)
